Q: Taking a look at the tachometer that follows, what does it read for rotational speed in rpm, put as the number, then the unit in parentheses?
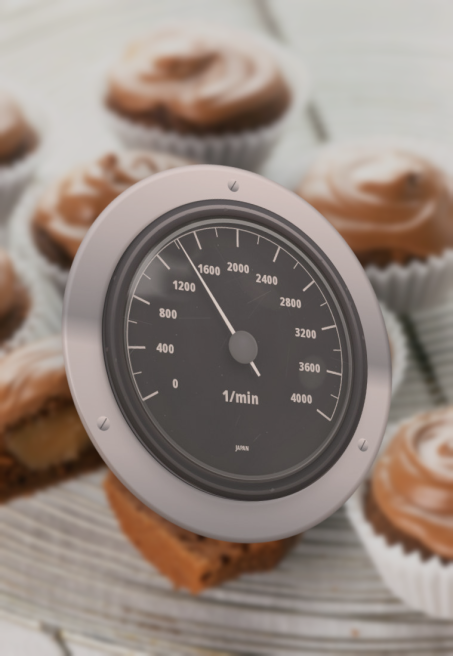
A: 1400 (rpm)
